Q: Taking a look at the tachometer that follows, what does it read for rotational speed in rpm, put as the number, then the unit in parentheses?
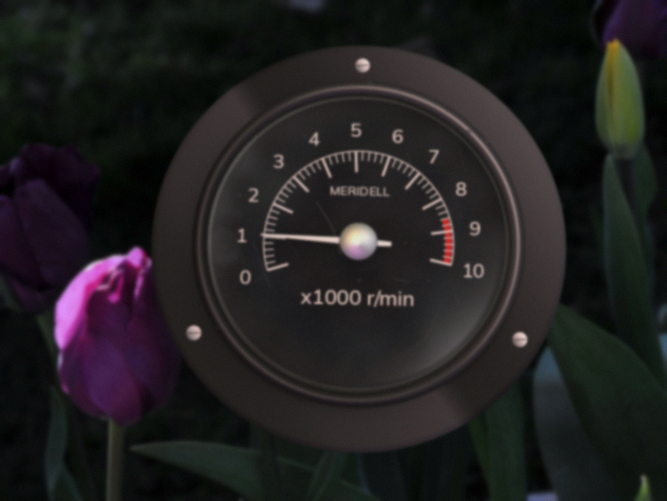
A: 1000 (rpm)
